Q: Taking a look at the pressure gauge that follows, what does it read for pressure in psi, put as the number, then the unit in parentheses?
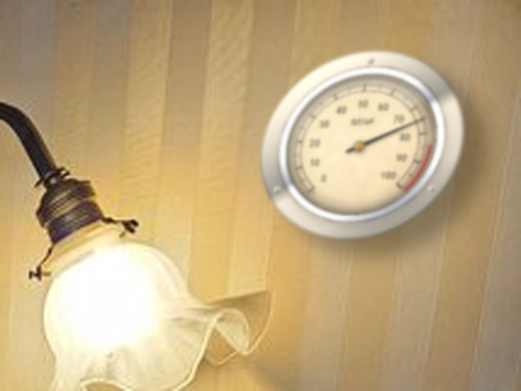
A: 75 (psi)
